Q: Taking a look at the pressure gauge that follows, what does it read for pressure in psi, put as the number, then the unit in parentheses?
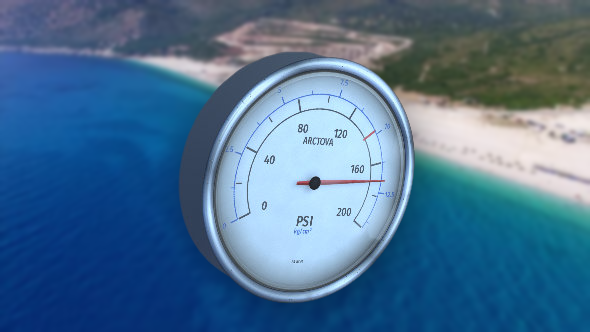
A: 170 (psi)
